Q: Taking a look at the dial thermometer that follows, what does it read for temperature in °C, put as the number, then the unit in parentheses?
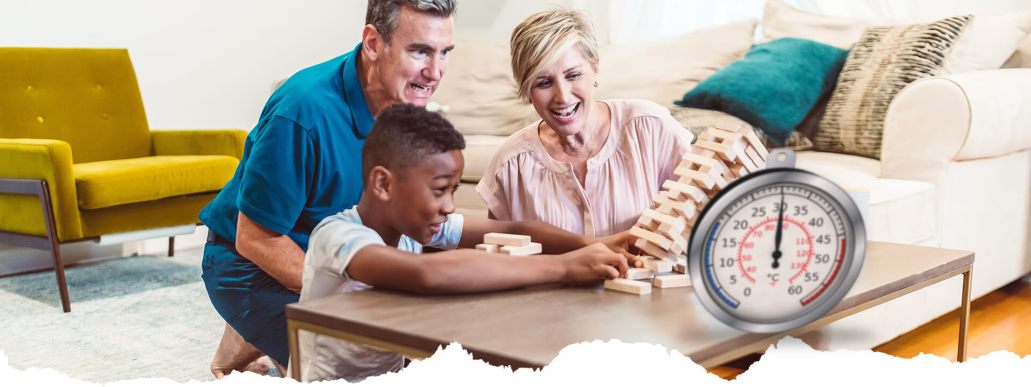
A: 30 (°C)
